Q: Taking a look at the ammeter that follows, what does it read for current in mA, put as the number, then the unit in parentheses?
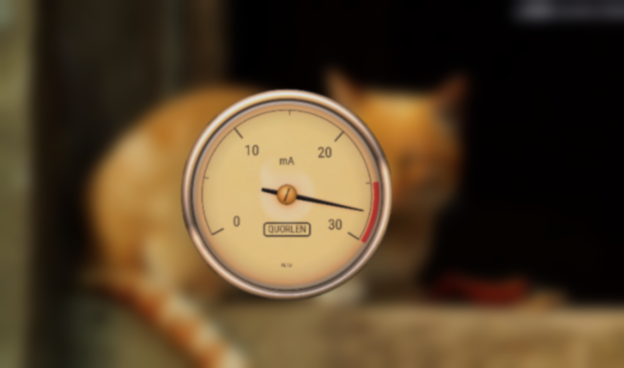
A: 27.5 (mA)
